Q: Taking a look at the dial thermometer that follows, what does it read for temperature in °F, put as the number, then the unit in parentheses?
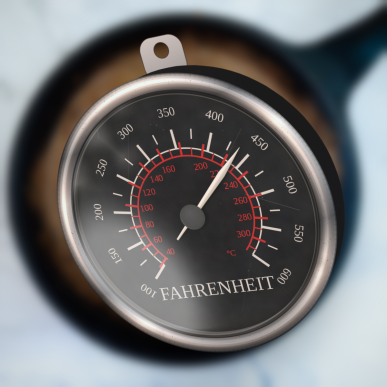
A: 437.5 (°F)
